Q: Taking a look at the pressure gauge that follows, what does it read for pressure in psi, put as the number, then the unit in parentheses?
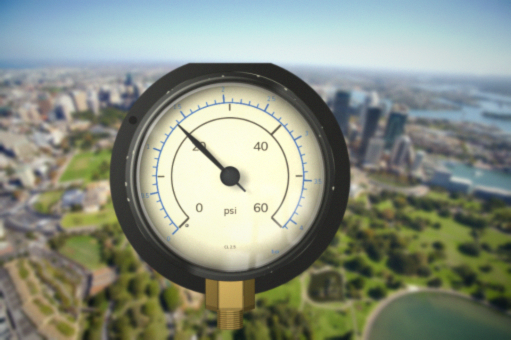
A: 20 (psi)
